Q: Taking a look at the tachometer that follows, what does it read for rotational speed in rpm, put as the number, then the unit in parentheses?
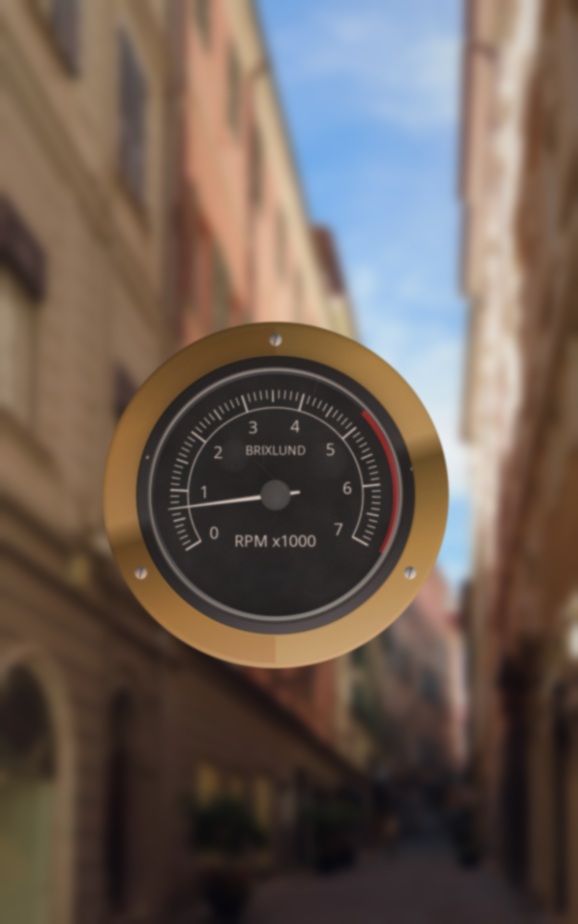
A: 700 (rpm)
